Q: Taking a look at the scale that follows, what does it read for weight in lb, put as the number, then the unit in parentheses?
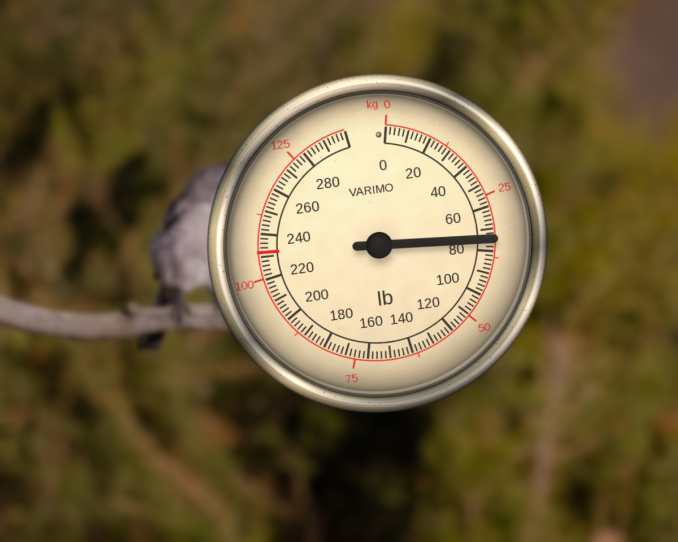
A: 74 (lb)
